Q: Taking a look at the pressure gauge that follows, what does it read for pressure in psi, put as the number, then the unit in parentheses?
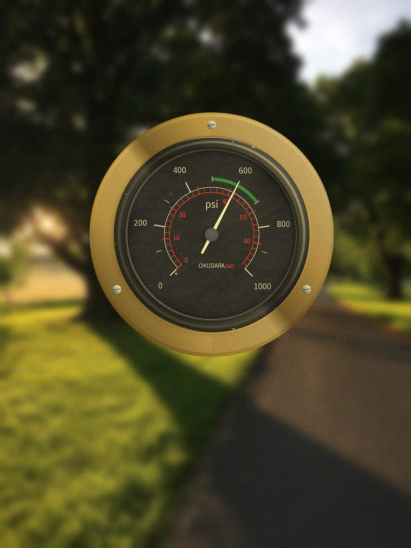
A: 600 (psi)
